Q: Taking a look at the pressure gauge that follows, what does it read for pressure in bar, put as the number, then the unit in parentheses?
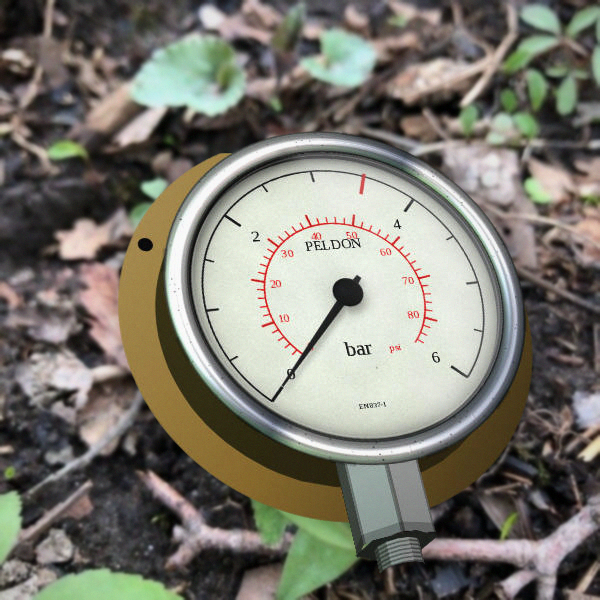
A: 0 (bar)
